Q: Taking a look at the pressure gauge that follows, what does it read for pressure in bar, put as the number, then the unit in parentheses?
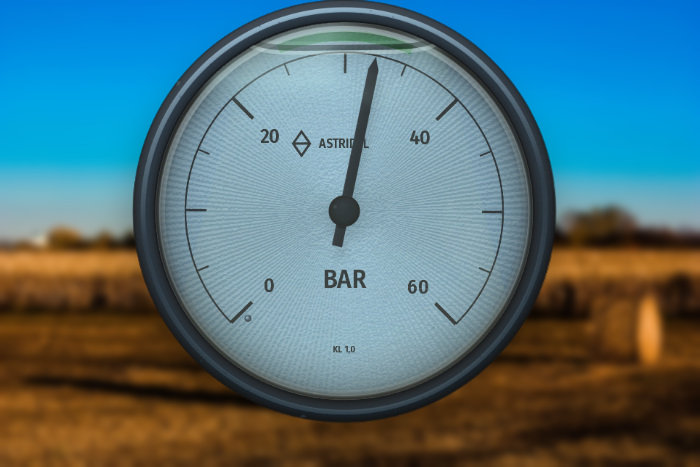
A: 32.5 (bar)
